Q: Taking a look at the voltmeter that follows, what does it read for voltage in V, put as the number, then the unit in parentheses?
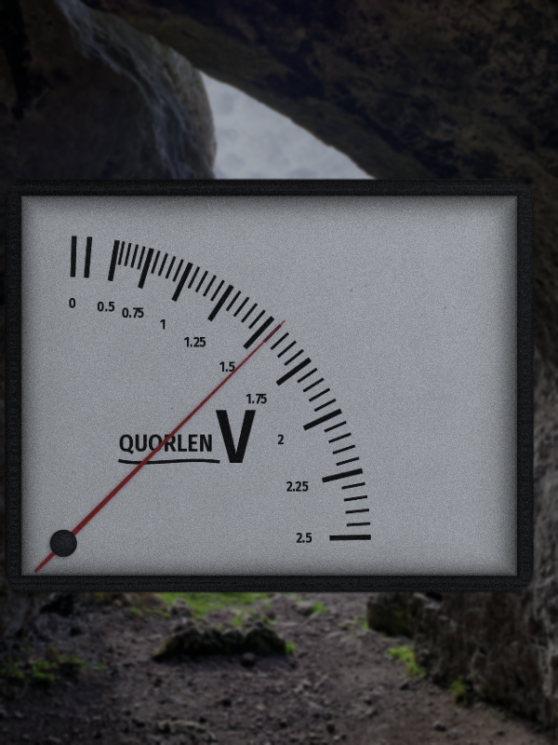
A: 1.55 (V)
